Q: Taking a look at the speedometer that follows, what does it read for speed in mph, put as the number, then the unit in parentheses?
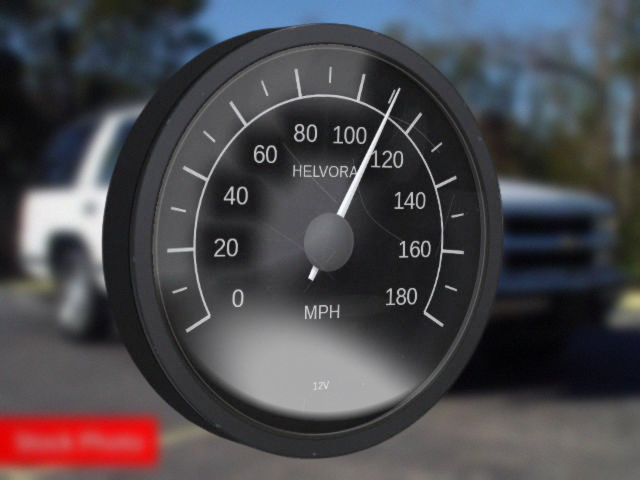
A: 110 (mph)
